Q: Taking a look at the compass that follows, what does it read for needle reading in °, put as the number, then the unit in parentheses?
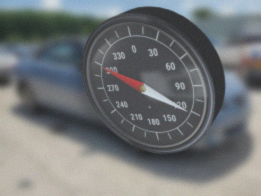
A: 300 (°)
